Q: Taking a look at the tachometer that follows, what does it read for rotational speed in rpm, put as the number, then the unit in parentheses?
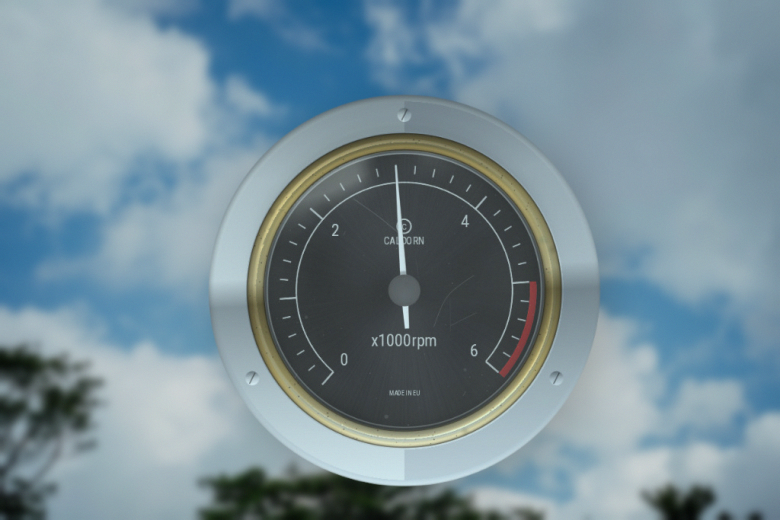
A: 3000 (rpm)
